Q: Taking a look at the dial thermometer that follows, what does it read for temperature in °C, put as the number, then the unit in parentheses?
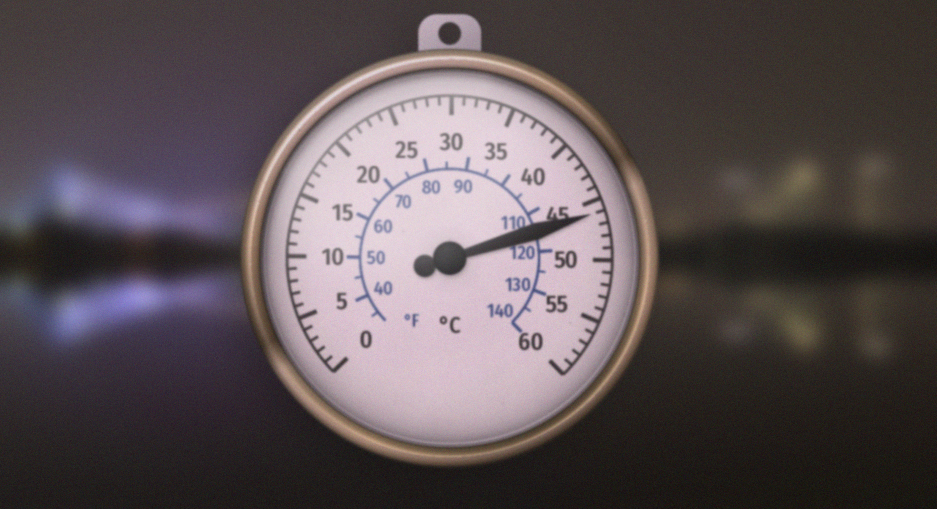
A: 46 (°C)
